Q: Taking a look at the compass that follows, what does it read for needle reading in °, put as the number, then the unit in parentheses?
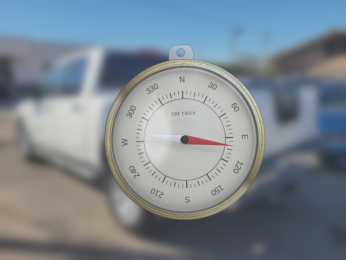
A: 100 (°)
